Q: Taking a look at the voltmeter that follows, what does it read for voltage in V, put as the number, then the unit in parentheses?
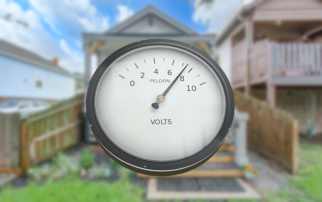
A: 7.5 (V)
